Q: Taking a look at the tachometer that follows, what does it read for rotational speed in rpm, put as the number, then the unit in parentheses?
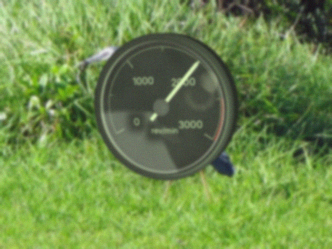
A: 2000 (rpm)
